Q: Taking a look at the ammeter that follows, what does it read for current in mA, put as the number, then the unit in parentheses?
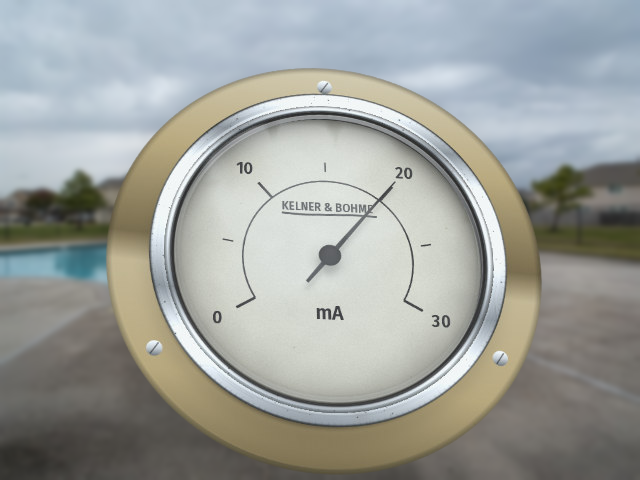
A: 20 (mA)
